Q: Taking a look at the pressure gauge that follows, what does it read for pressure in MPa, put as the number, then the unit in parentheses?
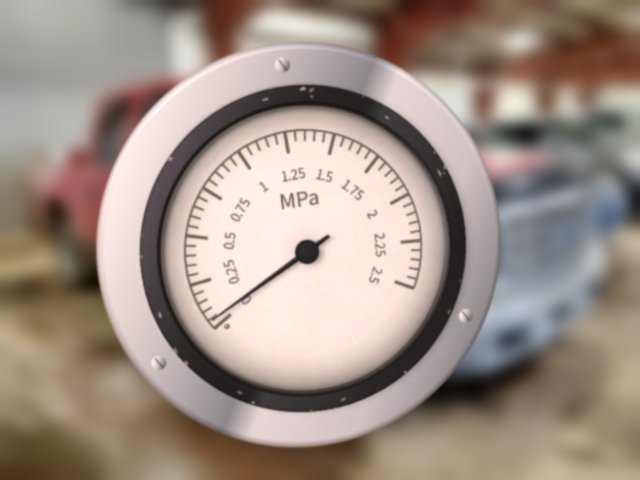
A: 0.05 (MPa)
